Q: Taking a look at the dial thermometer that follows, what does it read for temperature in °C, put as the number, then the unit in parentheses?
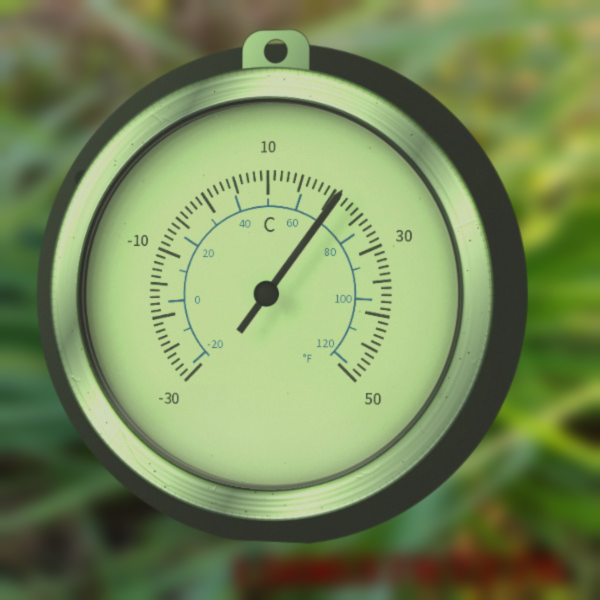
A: 21 (°C)
